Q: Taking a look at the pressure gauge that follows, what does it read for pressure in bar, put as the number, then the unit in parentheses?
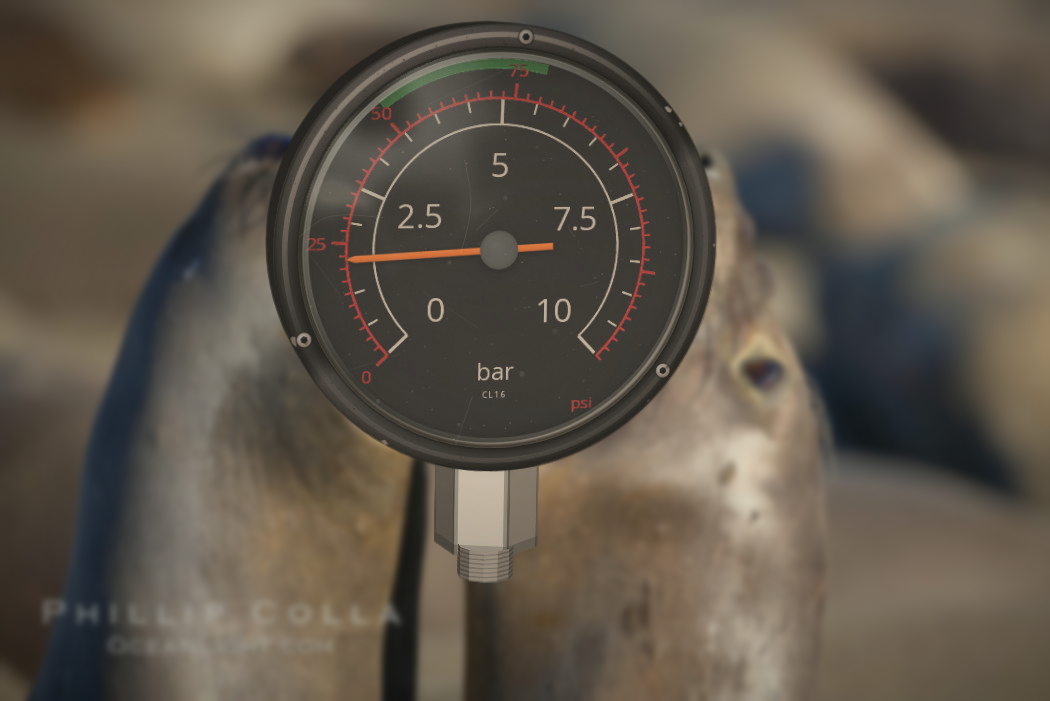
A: 1.5 (bar)
